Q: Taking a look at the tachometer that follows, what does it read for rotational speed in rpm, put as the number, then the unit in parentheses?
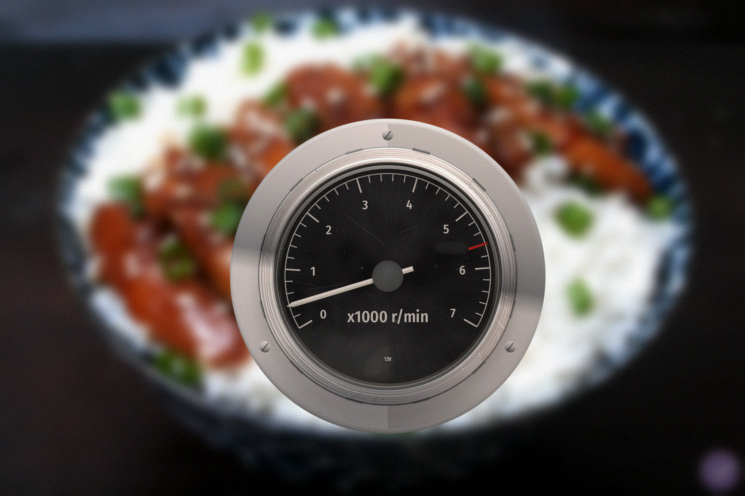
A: 400 (rpm)
